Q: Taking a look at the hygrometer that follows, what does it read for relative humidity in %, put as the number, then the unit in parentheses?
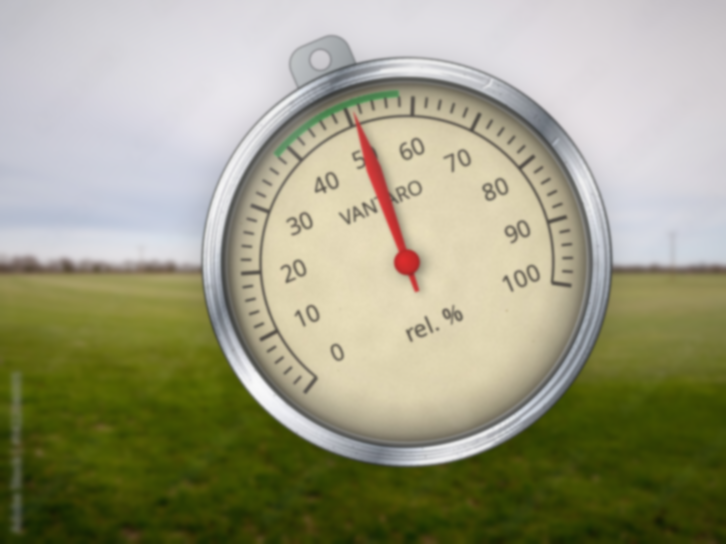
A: 51 (%)
